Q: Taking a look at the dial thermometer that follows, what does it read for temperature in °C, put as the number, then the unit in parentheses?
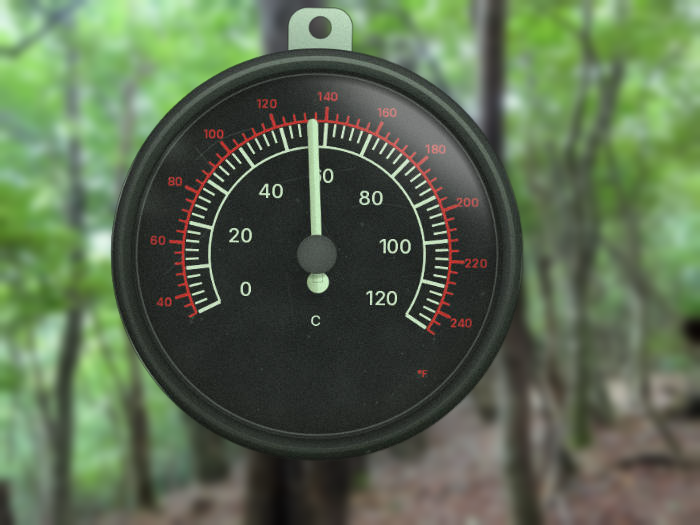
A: 57 (°C)
